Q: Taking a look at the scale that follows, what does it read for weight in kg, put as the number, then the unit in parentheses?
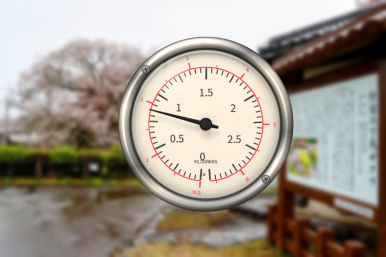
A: 0.85 (kg)
